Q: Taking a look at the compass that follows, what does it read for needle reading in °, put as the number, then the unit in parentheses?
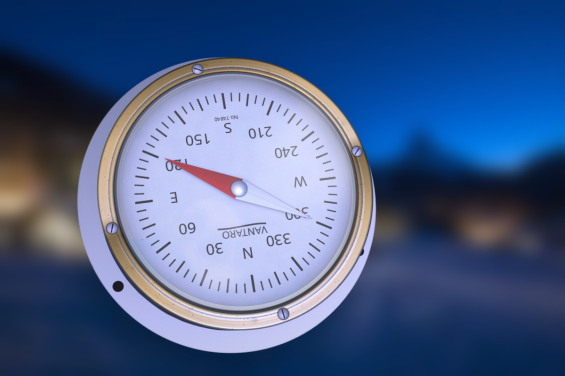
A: 120 (°)
